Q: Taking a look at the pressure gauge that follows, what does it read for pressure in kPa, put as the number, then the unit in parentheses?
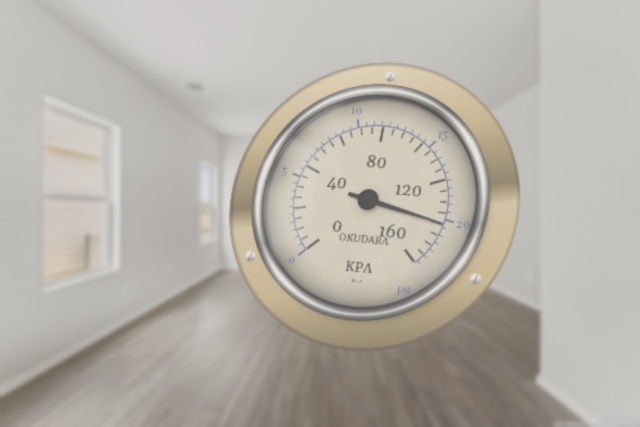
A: 140 (kPa)
